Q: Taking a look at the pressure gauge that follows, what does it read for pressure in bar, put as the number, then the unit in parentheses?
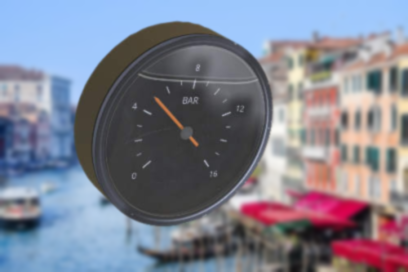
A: 5 (bar)
